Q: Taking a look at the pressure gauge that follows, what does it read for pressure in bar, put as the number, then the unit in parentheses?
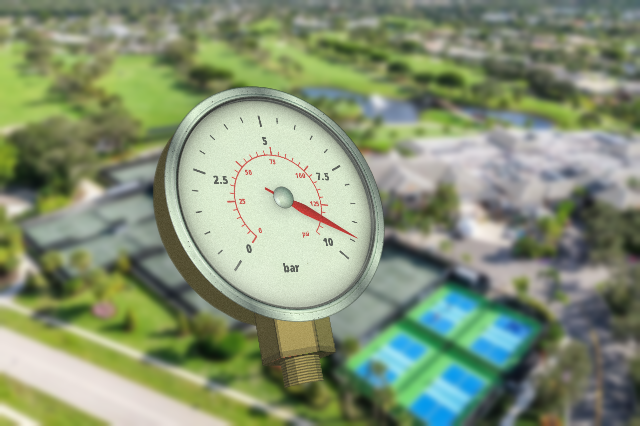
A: 9.5 (bar)
